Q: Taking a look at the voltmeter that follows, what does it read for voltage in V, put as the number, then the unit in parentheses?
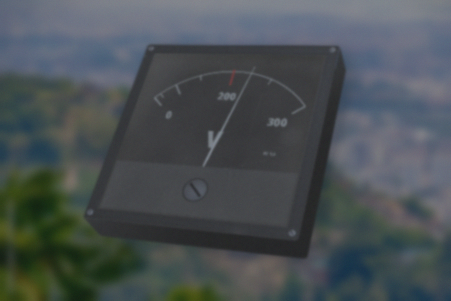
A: 225 (V)
